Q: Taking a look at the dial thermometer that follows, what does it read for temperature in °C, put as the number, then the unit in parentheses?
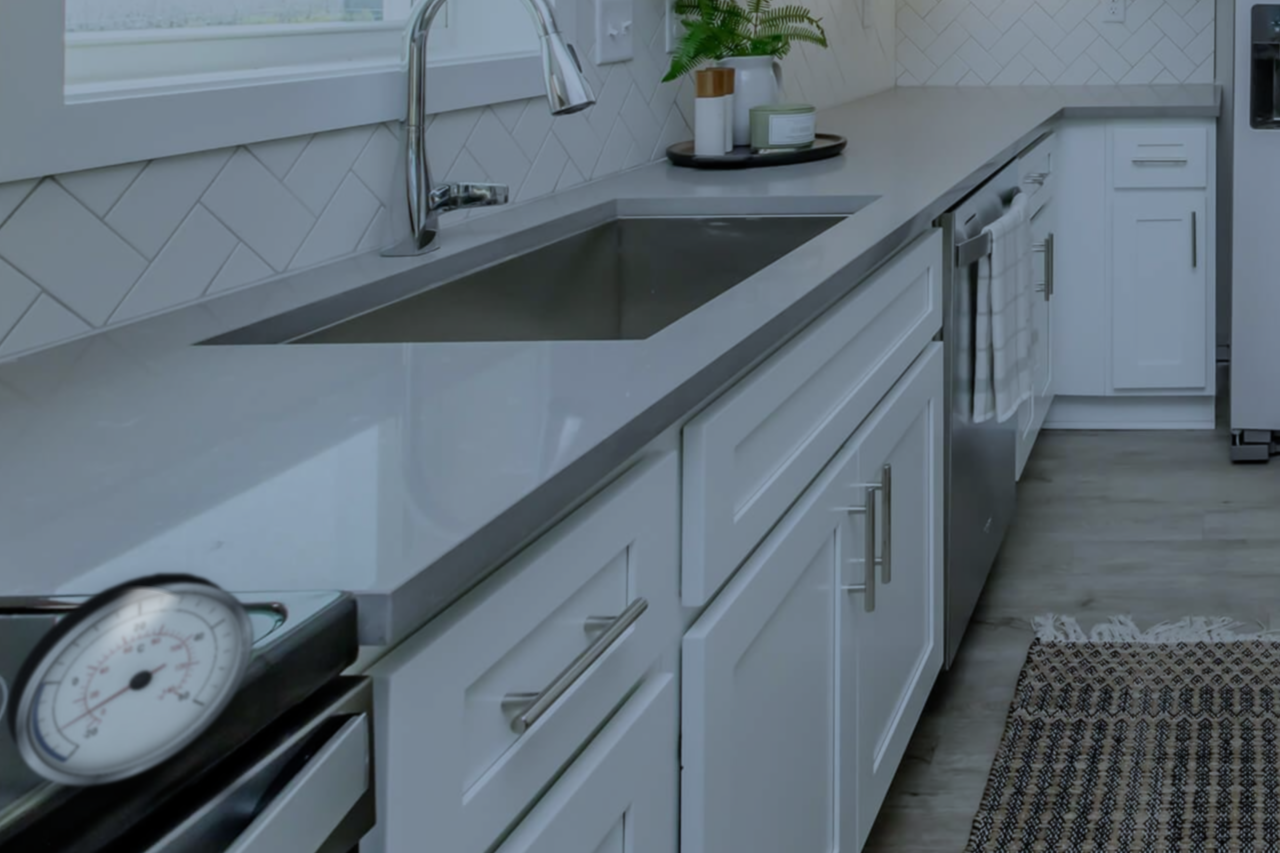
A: -12 (°C)
